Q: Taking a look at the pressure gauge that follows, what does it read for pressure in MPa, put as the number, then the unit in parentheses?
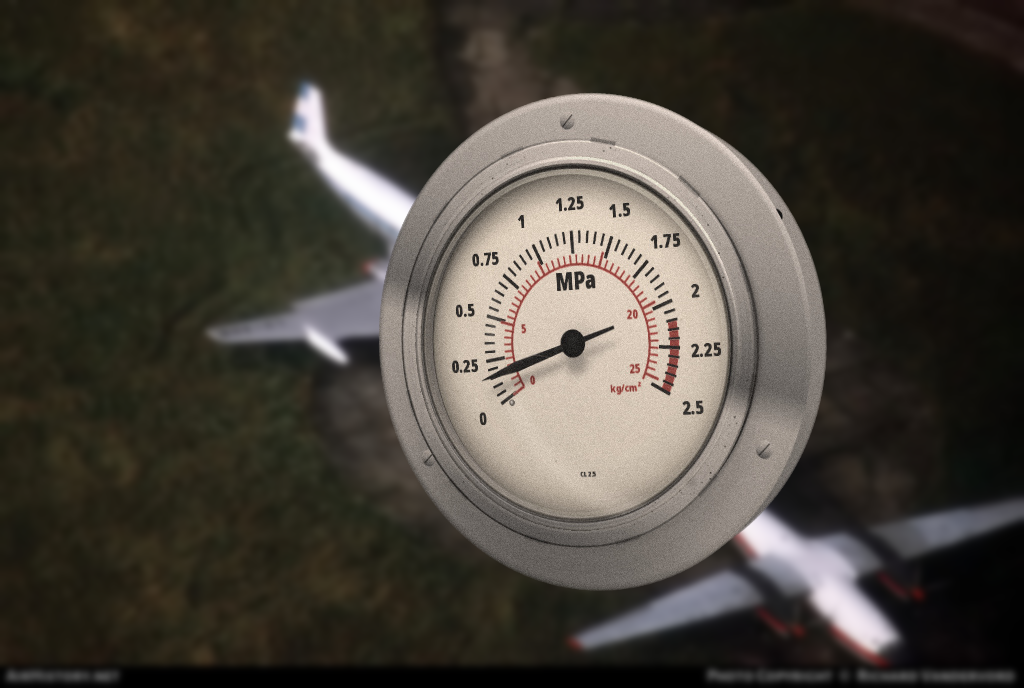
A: 0.15 (MPa)
